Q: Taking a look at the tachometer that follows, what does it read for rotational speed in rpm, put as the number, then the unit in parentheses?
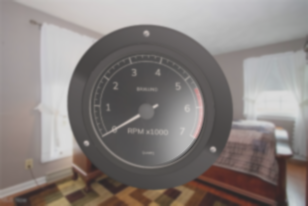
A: 0 (rpm)
